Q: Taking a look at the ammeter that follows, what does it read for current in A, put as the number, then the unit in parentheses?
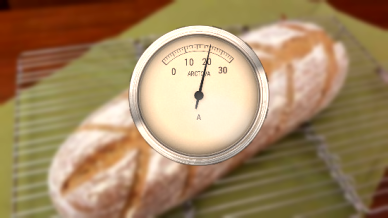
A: 20 (A)
